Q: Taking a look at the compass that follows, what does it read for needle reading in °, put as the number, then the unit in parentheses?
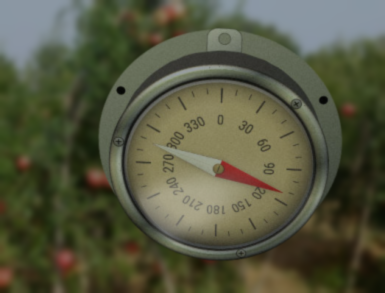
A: 110 (°)
